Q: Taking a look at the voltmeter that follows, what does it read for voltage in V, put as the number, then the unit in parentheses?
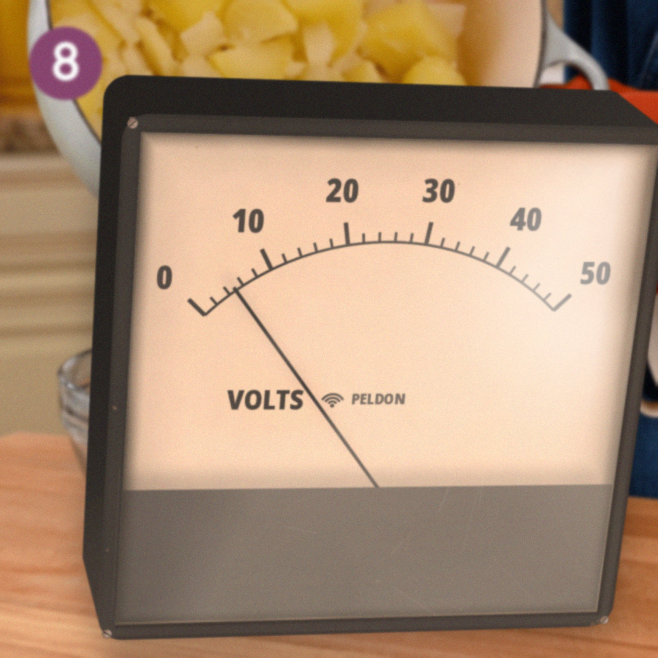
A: 5 (V)
